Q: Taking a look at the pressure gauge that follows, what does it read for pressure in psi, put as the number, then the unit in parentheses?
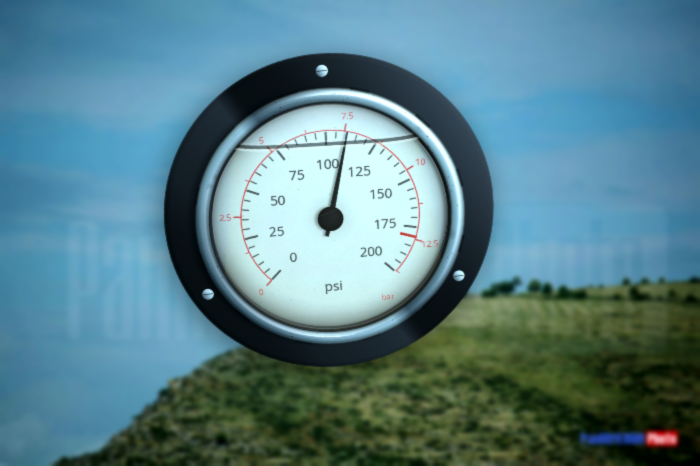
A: 110 (psi)
